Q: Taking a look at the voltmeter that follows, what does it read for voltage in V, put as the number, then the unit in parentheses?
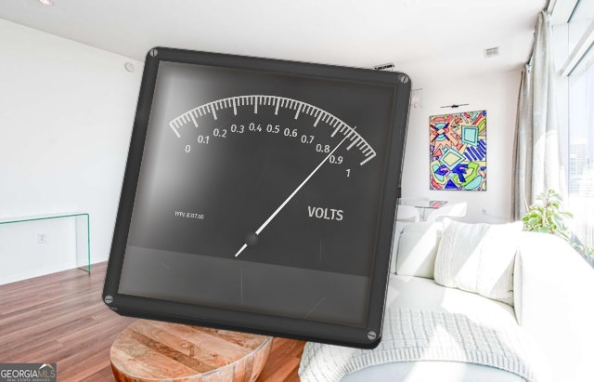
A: 0.86 (V)
